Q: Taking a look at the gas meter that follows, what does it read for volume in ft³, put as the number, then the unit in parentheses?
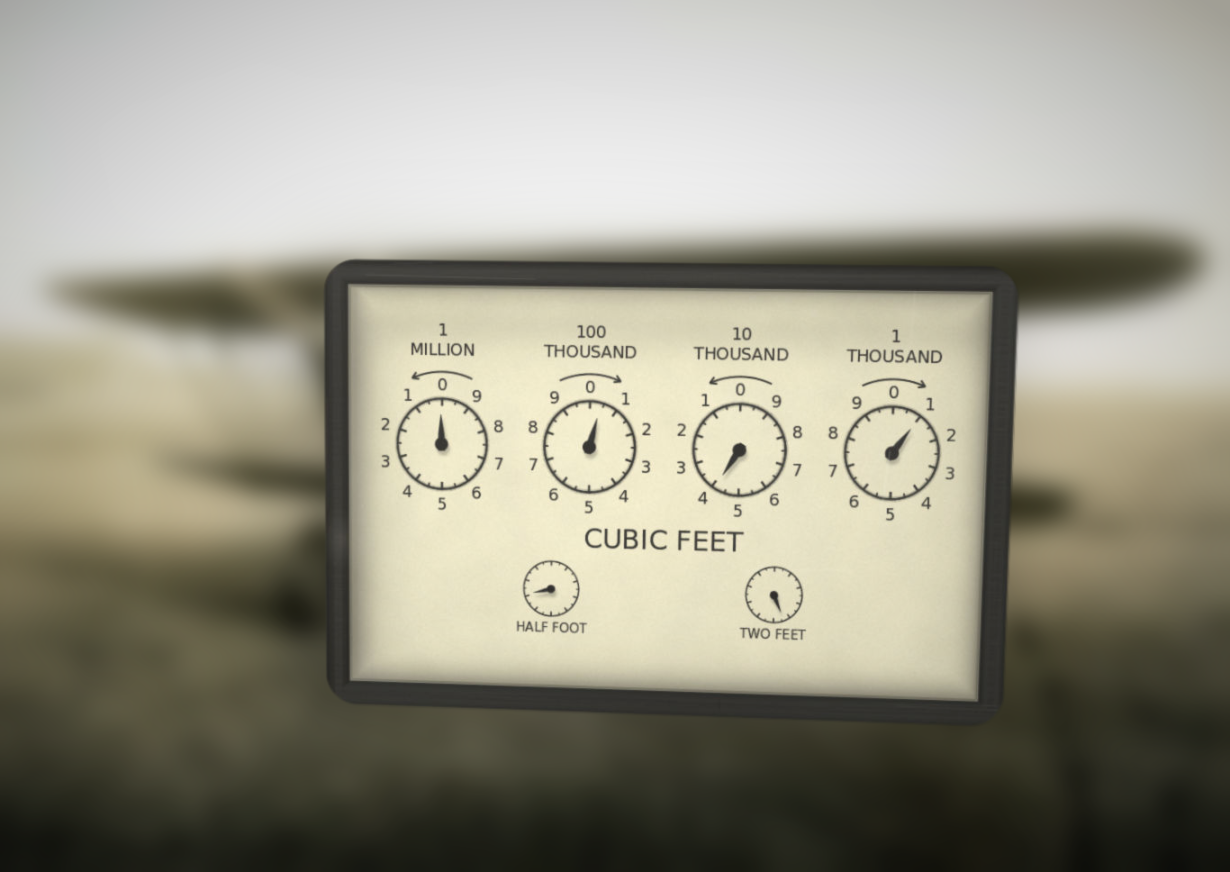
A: 4100 (ft³)
